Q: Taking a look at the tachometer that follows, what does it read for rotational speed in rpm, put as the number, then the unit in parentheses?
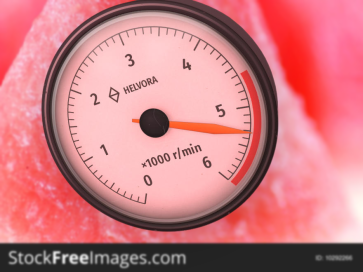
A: 5300 (rpm)
